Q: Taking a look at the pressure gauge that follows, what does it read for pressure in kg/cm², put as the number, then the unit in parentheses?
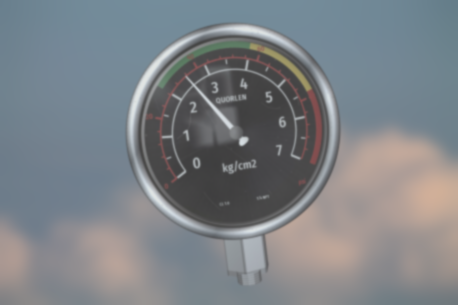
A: 2.5 (kg/cm²)
